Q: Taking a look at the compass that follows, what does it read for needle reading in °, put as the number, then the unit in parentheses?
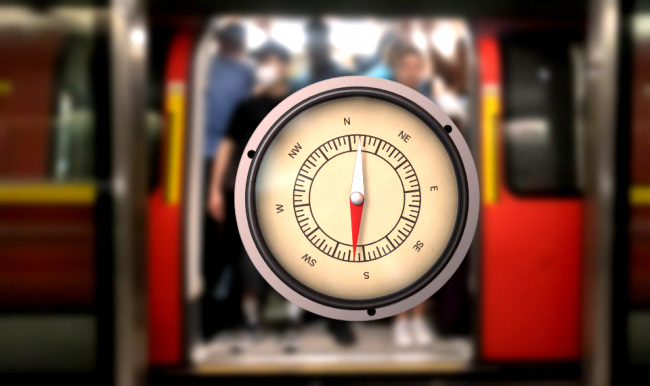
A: 190 (°)
